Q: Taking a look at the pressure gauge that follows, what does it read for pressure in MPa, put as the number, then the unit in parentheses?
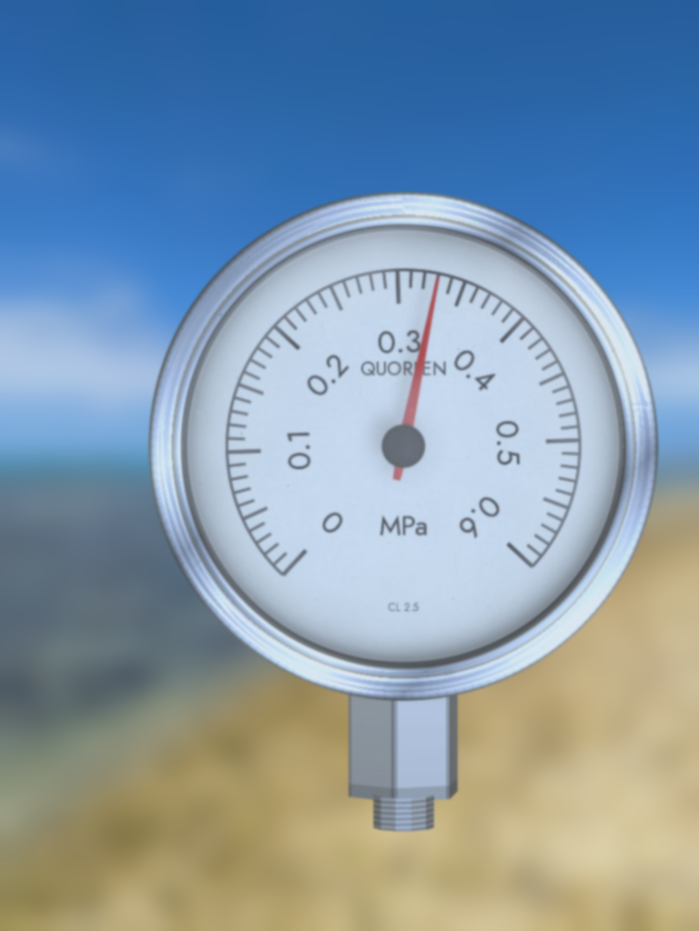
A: 0.33 (MPa)
